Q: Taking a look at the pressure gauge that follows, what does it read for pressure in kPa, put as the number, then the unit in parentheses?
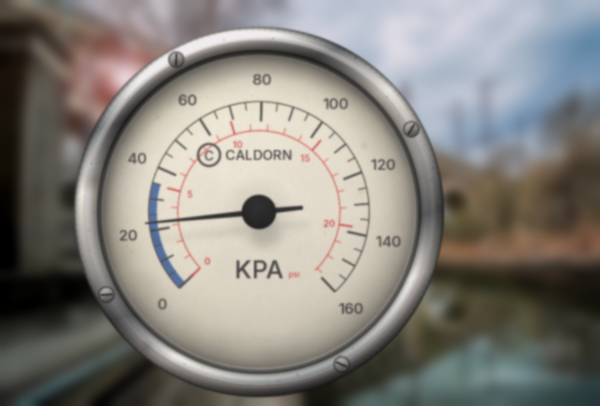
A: 22.5 (kPa)
